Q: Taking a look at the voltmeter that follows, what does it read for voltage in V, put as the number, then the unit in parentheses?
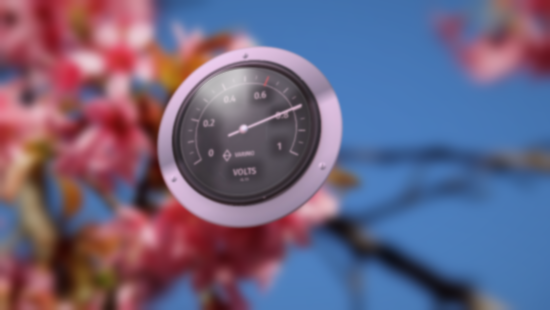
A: 0.8 (V)
